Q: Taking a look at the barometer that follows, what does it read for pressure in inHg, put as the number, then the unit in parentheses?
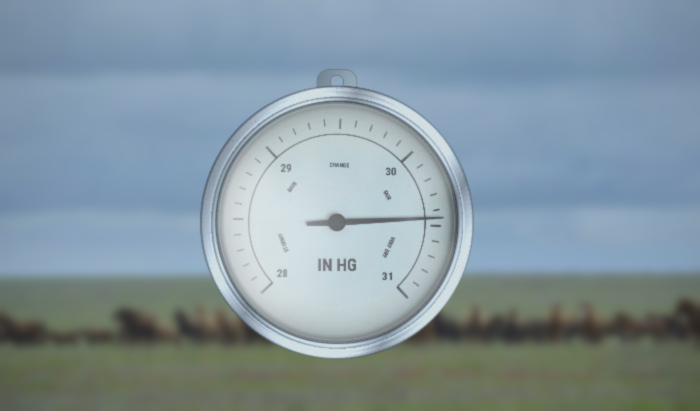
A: 30.45 (inHg)
